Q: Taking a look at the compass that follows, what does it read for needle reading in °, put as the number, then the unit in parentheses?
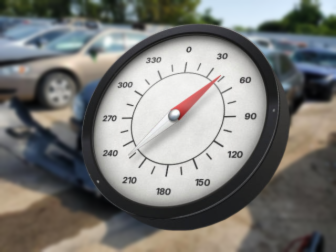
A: 45 (°)
